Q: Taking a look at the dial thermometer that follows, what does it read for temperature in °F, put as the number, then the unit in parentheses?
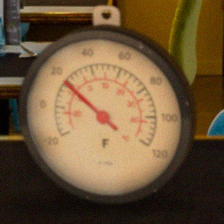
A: 20 (°F)
